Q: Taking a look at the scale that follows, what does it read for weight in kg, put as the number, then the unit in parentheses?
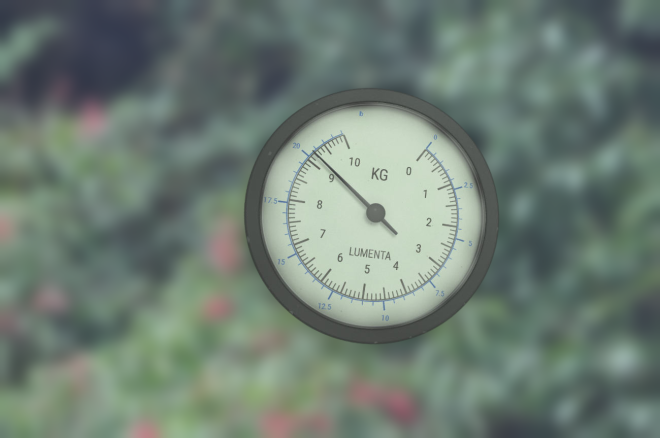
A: 9.2 (kg)
